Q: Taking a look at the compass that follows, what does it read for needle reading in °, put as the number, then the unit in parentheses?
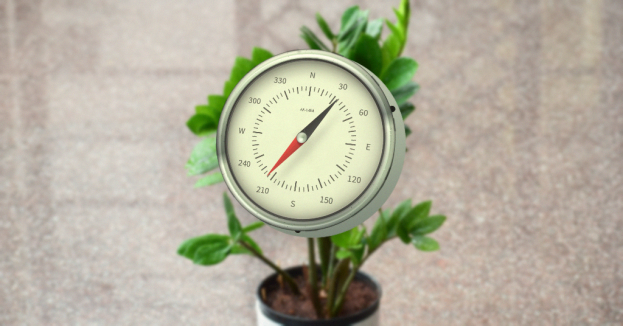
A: 215 (°)
